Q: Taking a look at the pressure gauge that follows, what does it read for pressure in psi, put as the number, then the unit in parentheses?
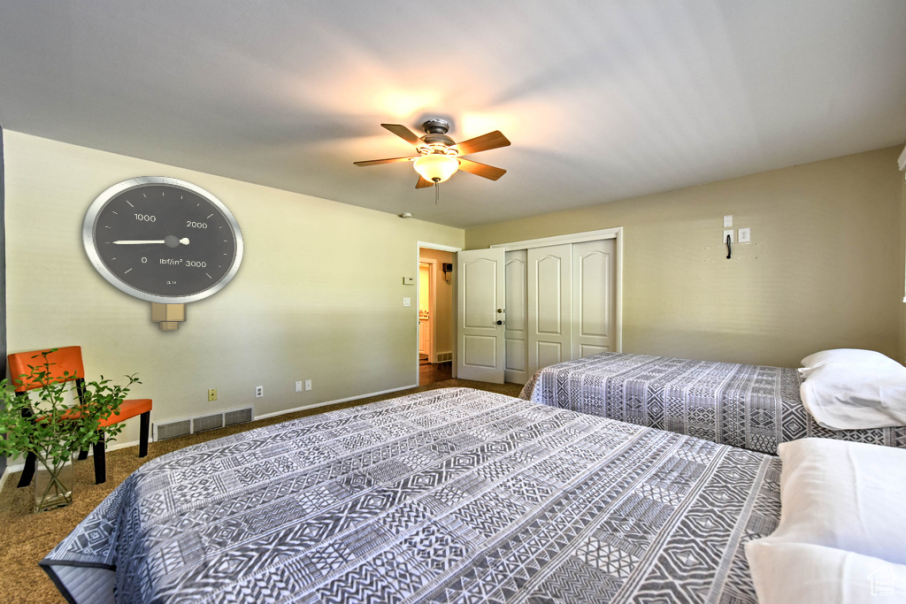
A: 400 (psi)
